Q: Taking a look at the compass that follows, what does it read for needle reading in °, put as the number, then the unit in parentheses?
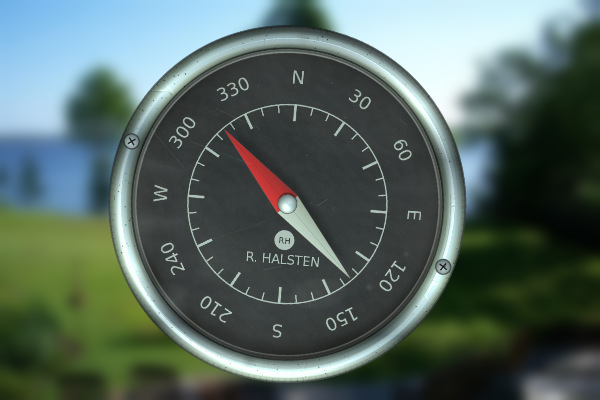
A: 315 (°)
